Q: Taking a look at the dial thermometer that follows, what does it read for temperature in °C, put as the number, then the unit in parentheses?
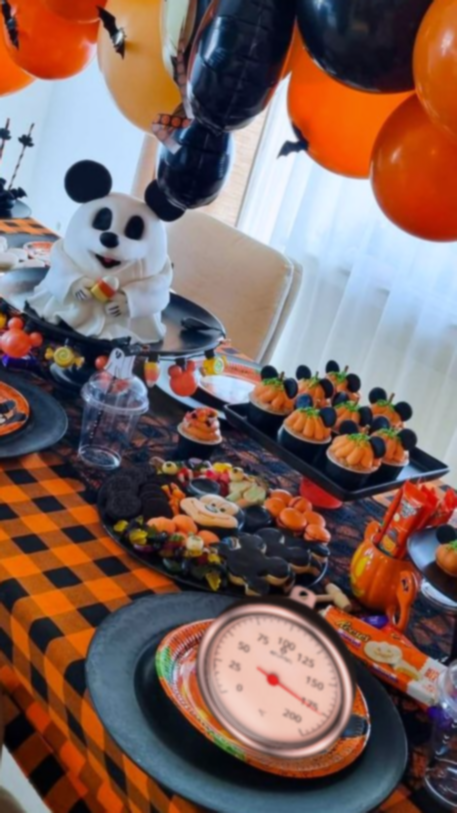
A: 175 (°C)
